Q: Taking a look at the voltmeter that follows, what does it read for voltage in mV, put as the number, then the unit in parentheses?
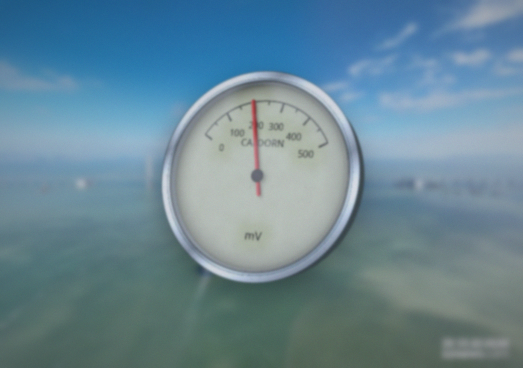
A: 200 (mV)
